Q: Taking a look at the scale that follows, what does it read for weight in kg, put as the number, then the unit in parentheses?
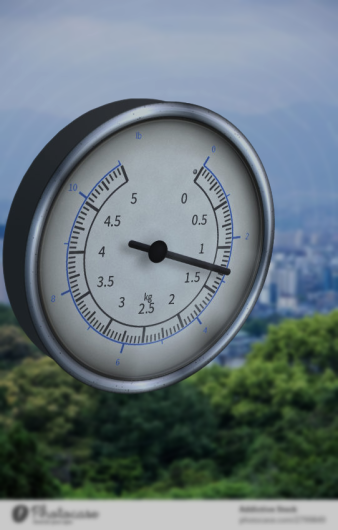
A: 1.25 (kg)
